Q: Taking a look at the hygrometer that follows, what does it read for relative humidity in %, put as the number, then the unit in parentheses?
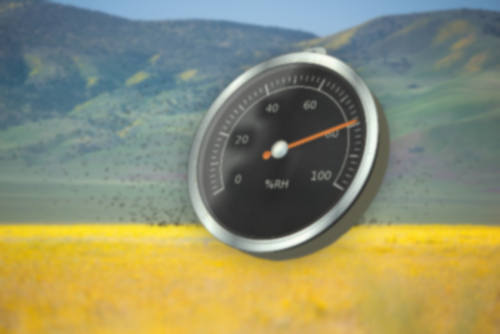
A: 80 (%)
